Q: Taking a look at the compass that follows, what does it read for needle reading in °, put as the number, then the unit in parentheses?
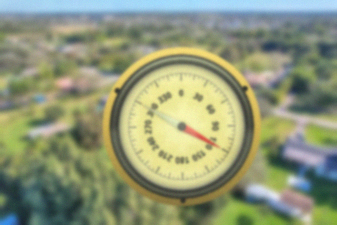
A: 120 (°)
